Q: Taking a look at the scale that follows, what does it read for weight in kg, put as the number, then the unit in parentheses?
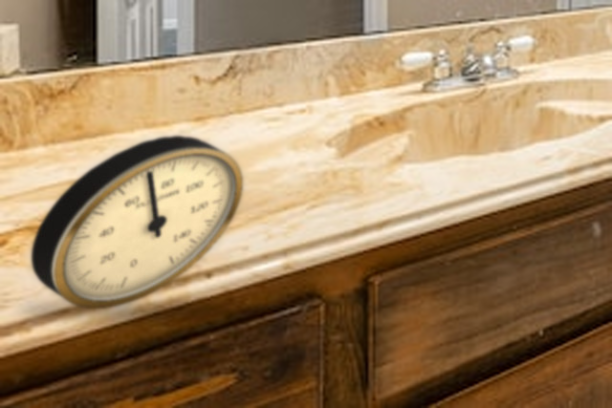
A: 70 (kg)
